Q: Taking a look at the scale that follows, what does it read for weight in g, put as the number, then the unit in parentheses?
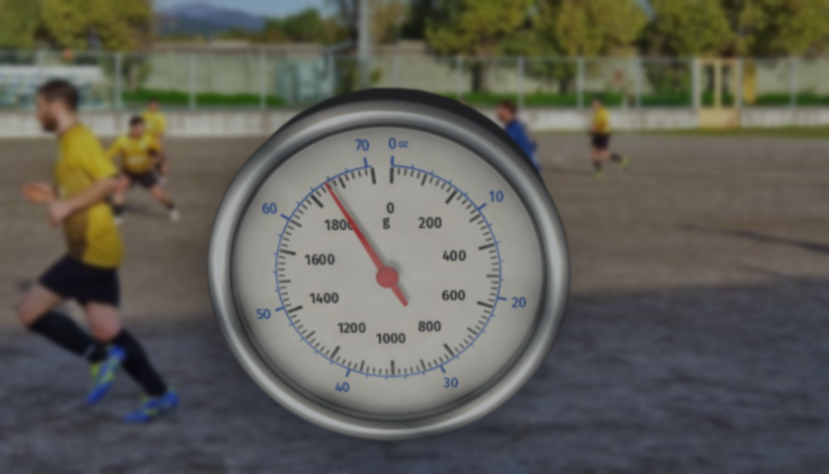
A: 1860 (g)
